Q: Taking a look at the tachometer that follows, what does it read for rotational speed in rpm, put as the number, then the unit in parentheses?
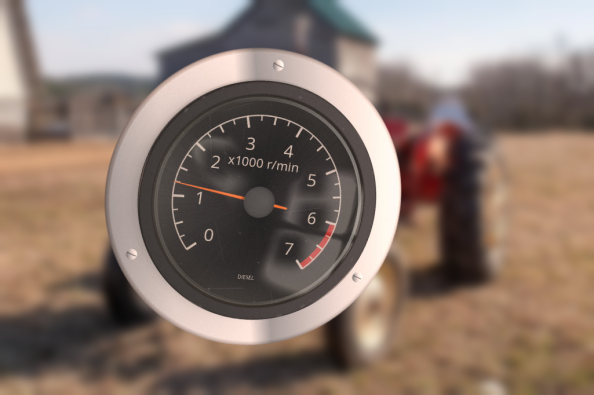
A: 1250 (rpm)
